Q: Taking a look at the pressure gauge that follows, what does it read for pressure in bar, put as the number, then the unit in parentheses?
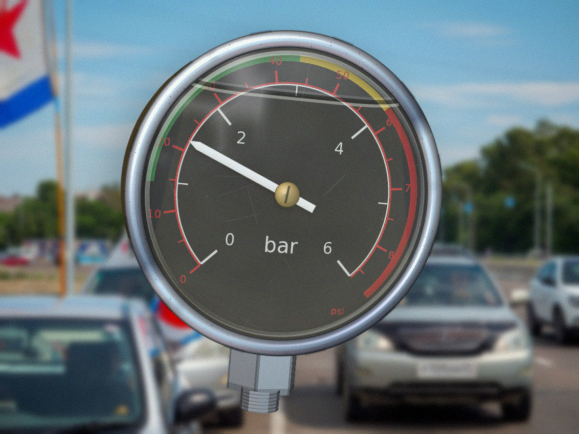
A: 1.5 (bar)
